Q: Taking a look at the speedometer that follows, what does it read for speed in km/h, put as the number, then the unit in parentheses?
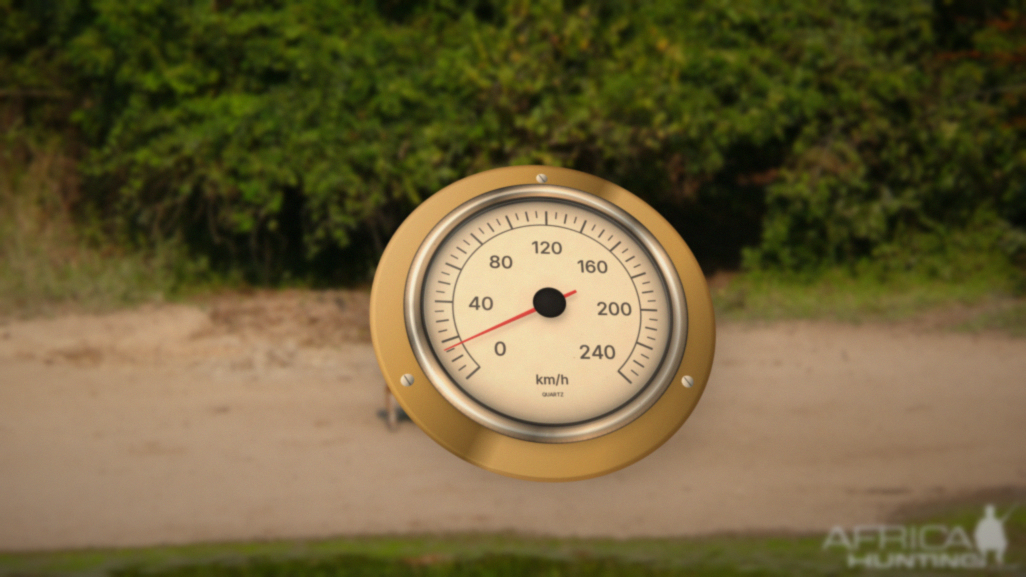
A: 15 (km/h)
